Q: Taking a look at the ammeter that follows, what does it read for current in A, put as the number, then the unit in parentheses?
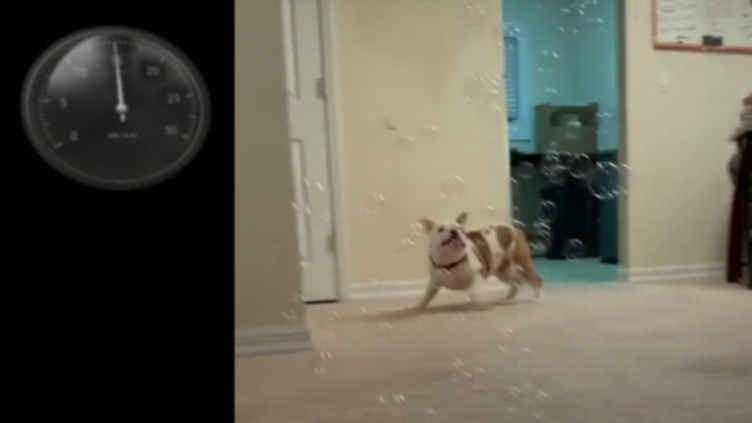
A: 15 (A)
